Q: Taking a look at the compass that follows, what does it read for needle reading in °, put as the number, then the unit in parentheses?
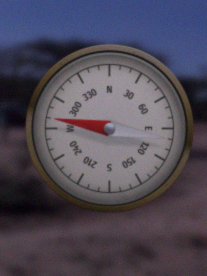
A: 280 (°)
